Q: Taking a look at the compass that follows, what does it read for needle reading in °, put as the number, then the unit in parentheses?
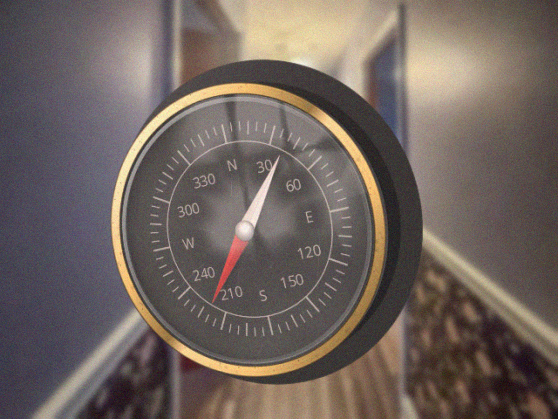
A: 220 (°)
